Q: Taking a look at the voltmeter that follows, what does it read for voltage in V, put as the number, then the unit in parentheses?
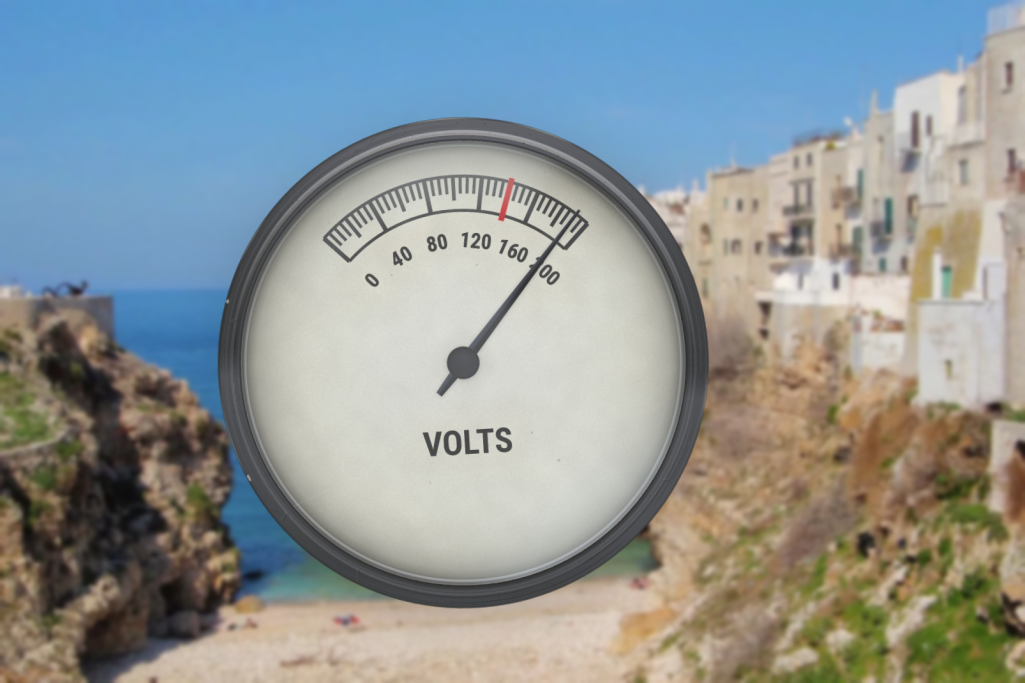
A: 190 (V)
